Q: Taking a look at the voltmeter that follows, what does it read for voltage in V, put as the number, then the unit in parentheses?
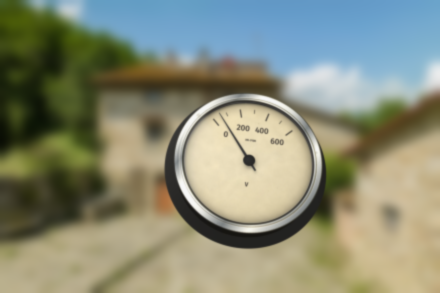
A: 50 (V)
